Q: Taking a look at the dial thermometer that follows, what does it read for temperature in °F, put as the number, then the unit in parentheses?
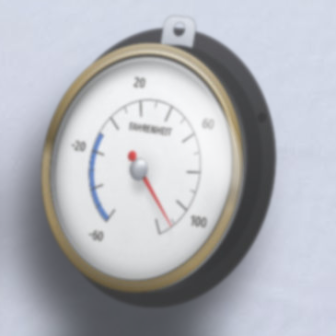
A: 110 (°F)
